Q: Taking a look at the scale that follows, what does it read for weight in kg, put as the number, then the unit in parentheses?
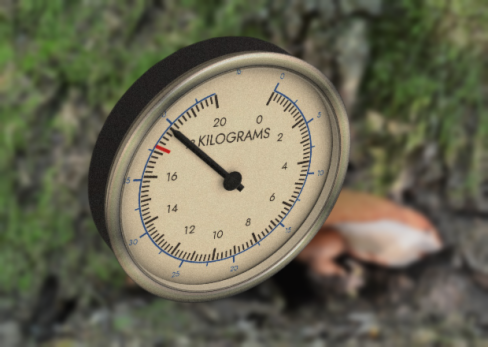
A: 18 (kg)
